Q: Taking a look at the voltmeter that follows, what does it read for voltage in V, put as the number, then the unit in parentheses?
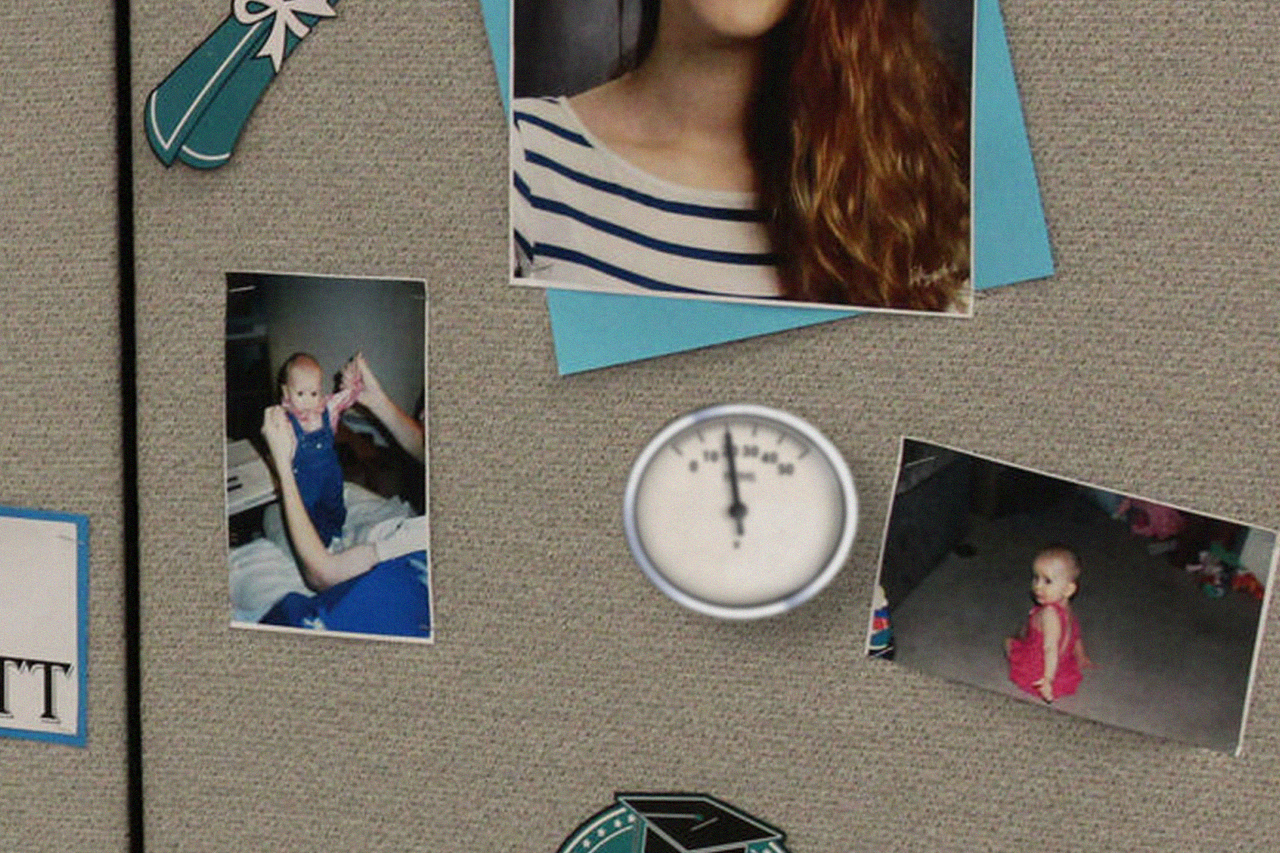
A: 20 (V)
